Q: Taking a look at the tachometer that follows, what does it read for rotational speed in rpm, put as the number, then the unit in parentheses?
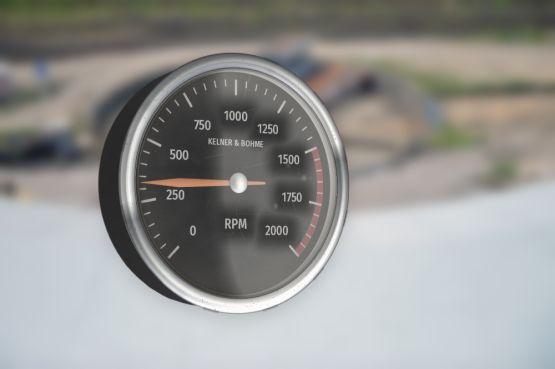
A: 325 (rpm)
